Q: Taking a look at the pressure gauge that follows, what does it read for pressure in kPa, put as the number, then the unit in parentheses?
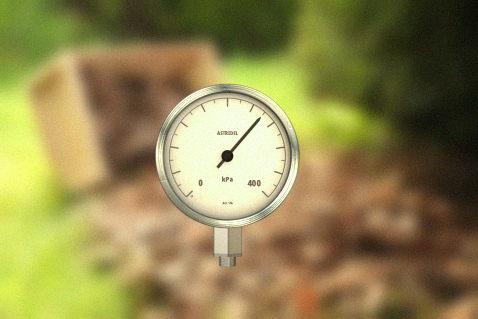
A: 260 (kPa)
